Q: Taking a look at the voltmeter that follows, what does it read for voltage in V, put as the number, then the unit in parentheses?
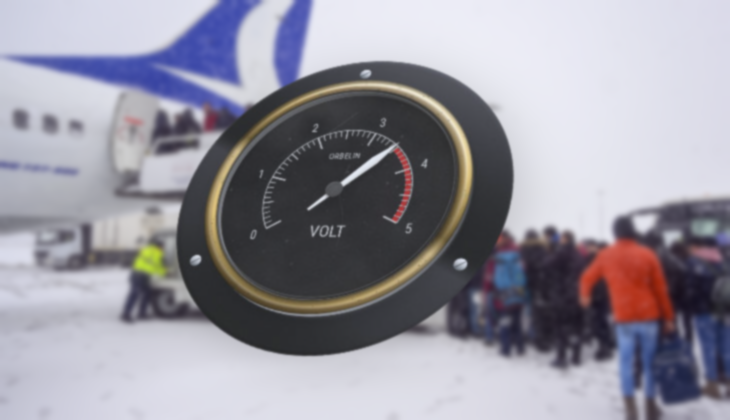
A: 3.5 (V)
